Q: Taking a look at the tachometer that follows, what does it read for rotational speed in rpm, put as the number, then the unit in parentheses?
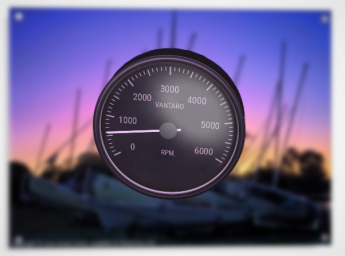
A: 600 (rpm)
